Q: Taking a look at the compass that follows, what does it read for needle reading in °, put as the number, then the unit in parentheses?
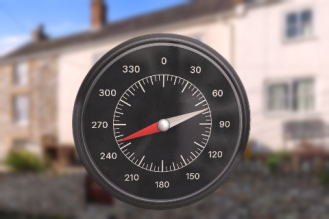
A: 250 (°)
